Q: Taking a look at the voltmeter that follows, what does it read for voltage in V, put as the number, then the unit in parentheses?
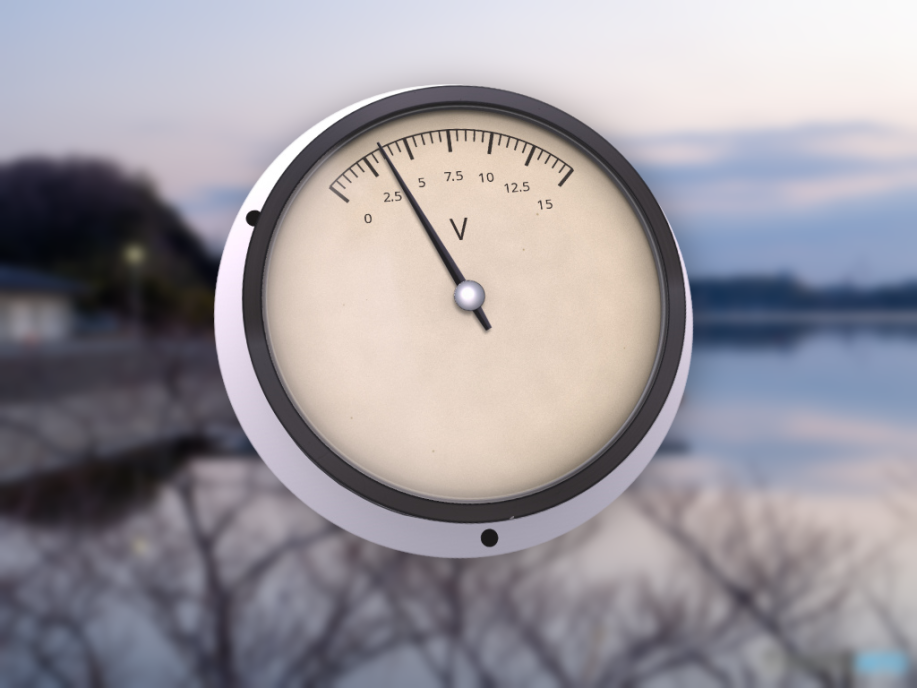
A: 3.5 (V)
